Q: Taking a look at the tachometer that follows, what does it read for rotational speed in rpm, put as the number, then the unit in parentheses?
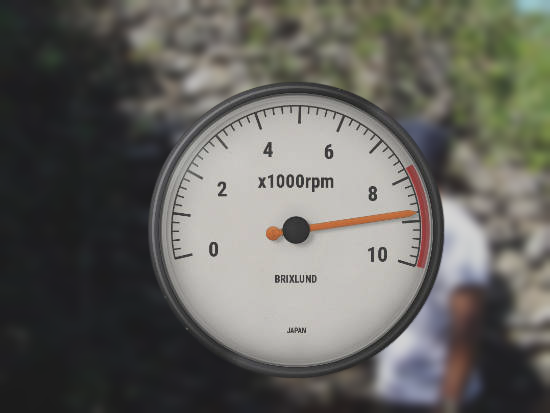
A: 8800 (rpm)
